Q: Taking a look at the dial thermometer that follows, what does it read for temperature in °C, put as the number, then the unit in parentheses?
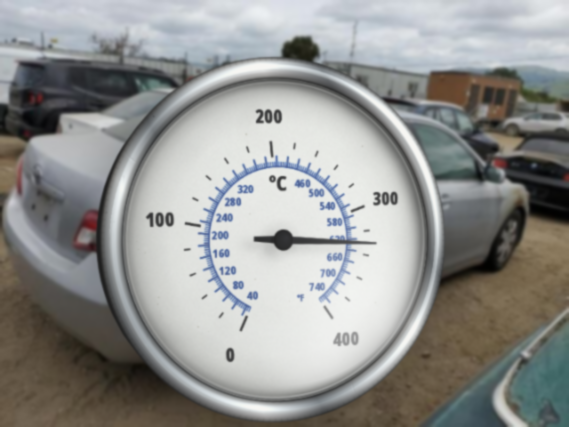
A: 330 (°C)
